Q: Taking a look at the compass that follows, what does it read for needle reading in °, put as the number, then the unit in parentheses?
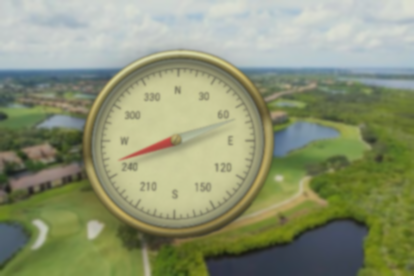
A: 250 (°)
